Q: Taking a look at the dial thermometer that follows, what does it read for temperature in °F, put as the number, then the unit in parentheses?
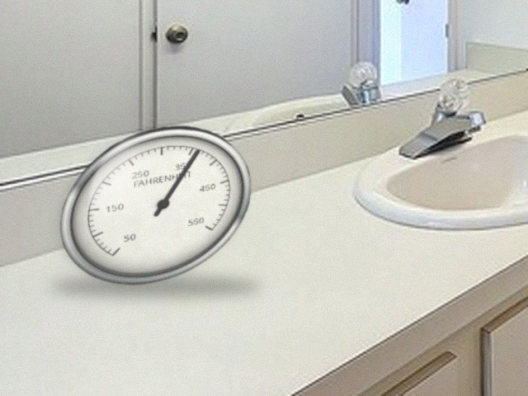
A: 360 (°F)
